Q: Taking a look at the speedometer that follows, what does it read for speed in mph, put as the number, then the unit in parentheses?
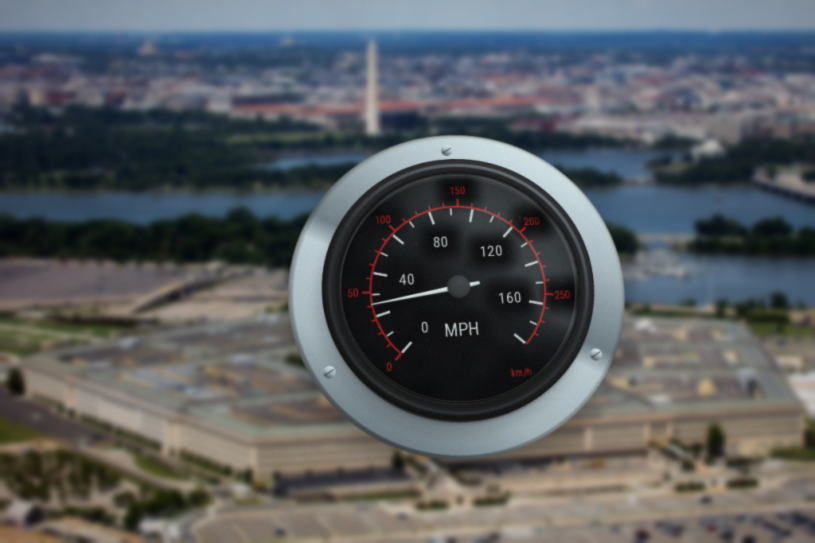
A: 25 (mph)
